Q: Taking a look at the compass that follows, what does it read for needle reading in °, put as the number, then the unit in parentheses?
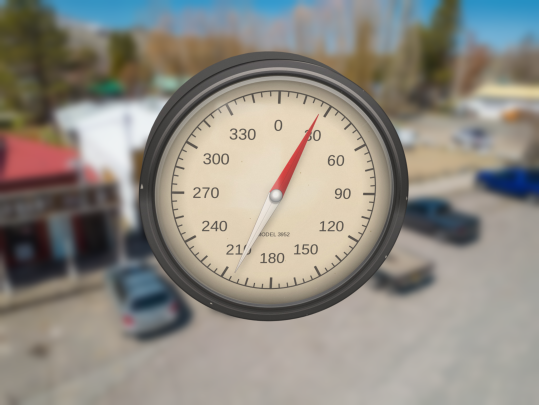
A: 25 (°)
